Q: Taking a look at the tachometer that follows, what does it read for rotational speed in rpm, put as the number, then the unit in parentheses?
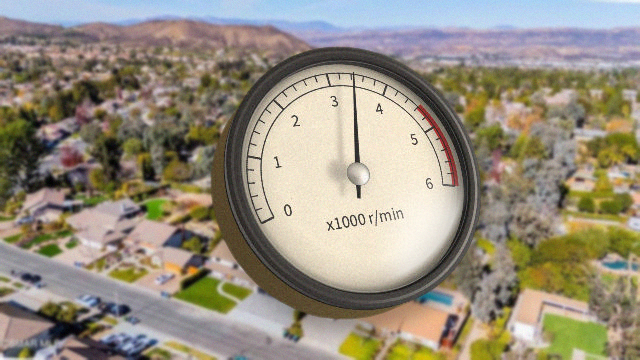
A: 3400 (rpm)
